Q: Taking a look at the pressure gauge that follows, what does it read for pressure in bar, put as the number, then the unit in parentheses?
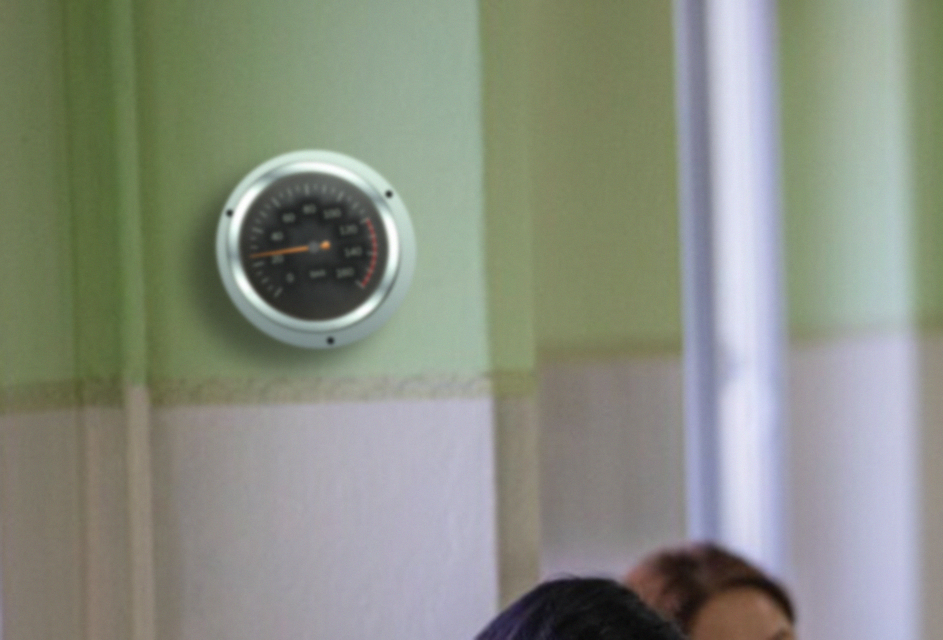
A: 25 (bar)
